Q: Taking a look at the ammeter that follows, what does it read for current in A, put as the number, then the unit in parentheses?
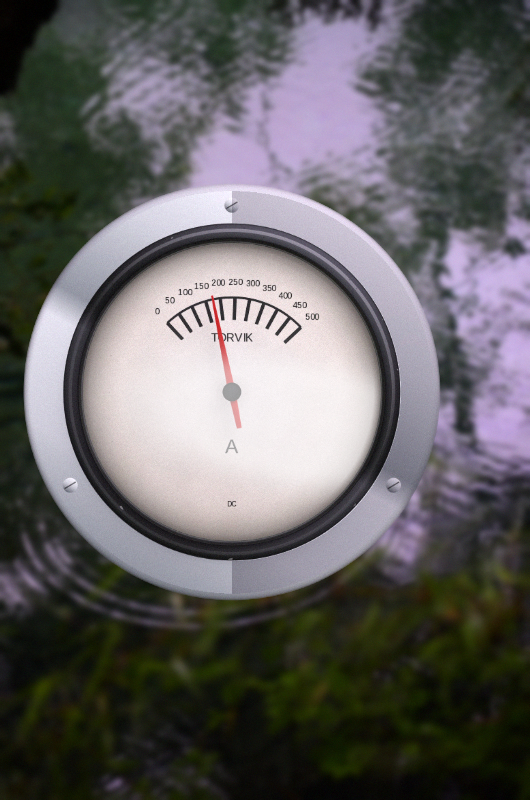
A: 175 (A)
